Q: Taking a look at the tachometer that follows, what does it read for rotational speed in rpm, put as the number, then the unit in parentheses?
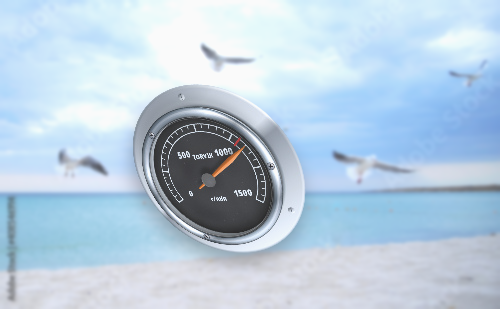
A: 1100 (rpm)
